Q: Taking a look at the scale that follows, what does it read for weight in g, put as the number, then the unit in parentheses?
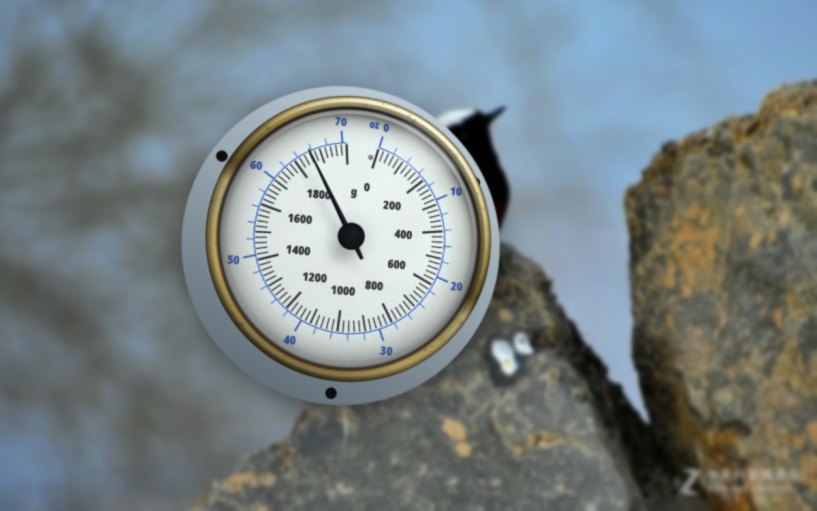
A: 1860 (g)
